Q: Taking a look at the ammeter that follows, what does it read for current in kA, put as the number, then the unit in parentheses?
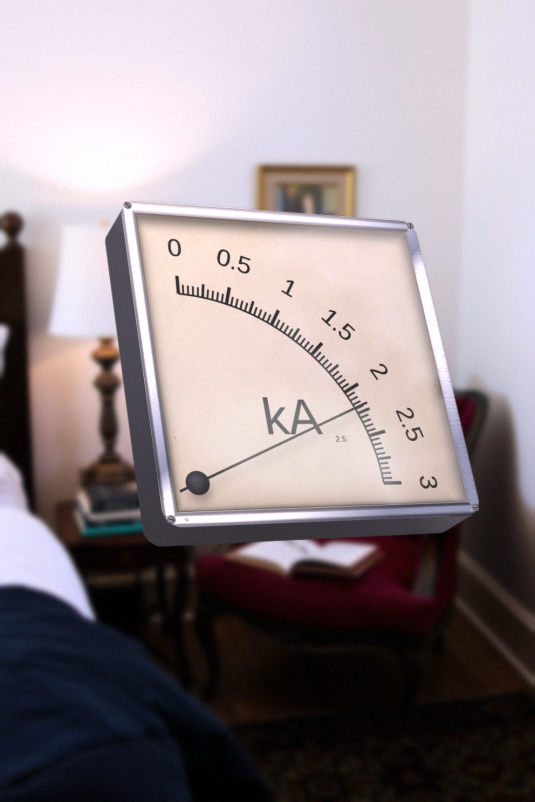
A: 2.2 (kA)
